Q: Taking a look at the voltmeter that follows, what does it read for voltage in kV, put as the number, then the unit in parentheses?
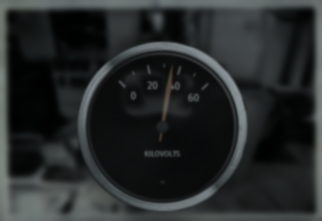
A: 35 (kV)
